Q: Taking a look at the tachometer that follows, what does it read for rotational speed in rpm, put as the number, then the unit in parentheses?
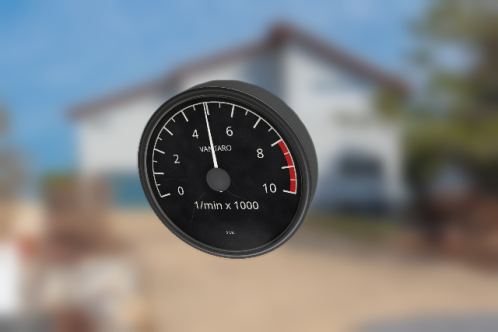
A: 5000 (rpm)
